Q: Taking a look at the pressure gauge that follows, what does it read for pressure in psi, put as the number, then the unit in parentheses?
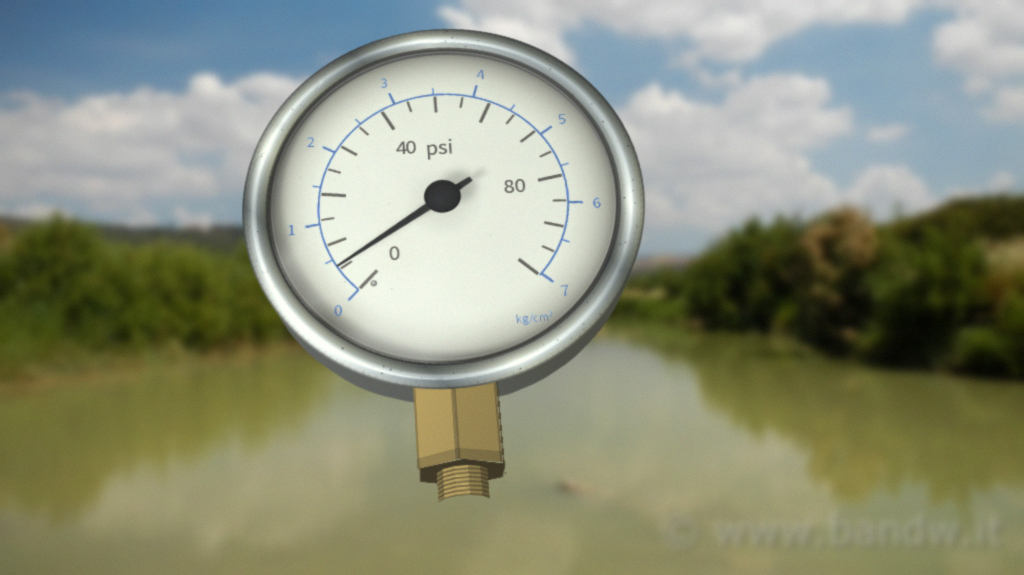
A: 5 (psi)
